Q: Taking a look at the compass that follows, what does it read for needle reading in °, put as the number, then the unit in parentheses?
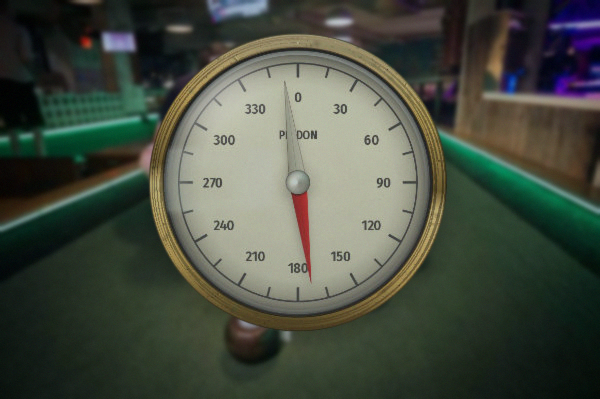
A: 172.5 (°)
